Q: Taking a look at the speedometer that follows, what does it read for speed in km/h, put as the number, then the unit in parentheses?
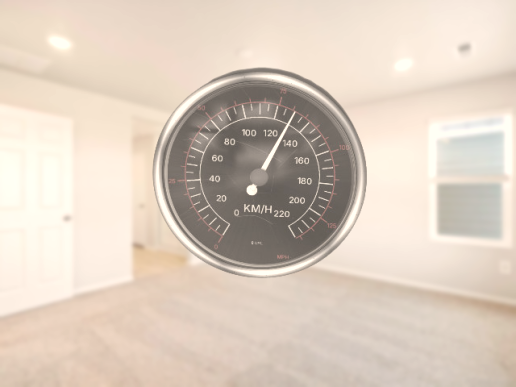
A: 130 (km/h)
